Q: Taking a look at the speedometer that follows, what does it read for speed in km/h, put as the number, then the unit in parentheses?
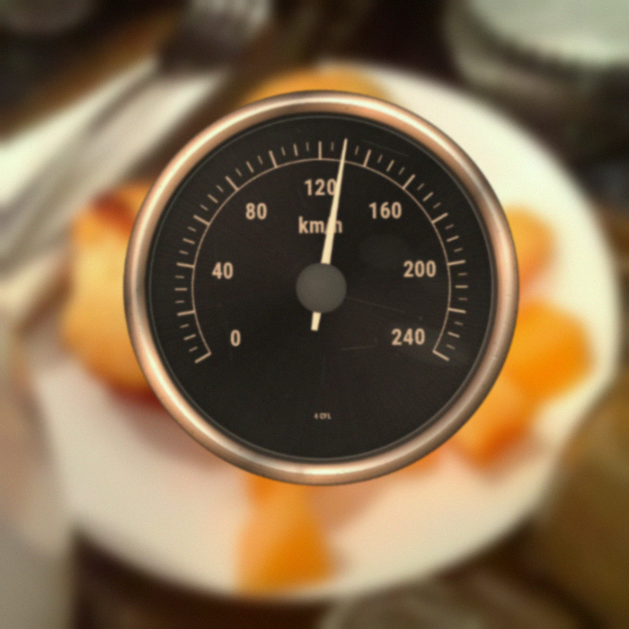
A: 130 (km/h)
